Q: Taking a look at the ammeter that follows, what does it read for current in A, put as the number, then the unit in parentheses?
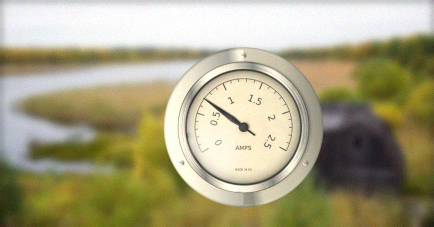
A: 0.7 (A)
